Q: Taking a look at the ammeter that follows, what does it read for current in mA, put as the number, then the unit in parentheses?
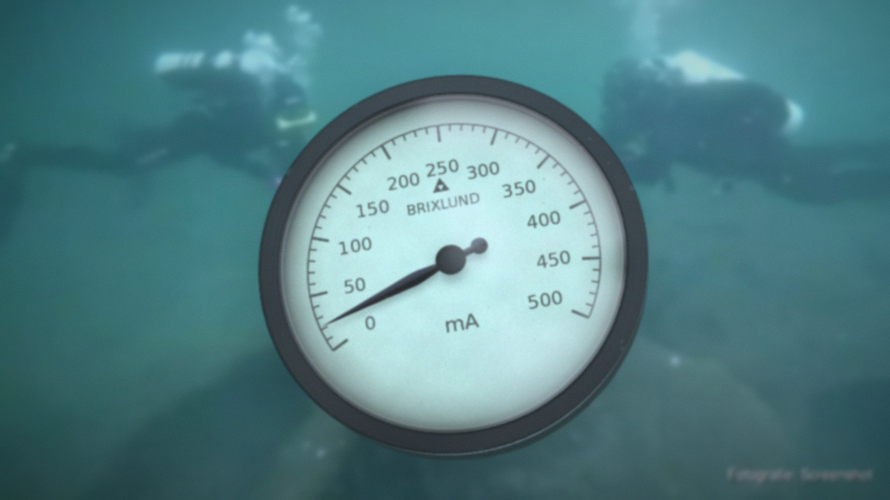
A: 20 (mA)
